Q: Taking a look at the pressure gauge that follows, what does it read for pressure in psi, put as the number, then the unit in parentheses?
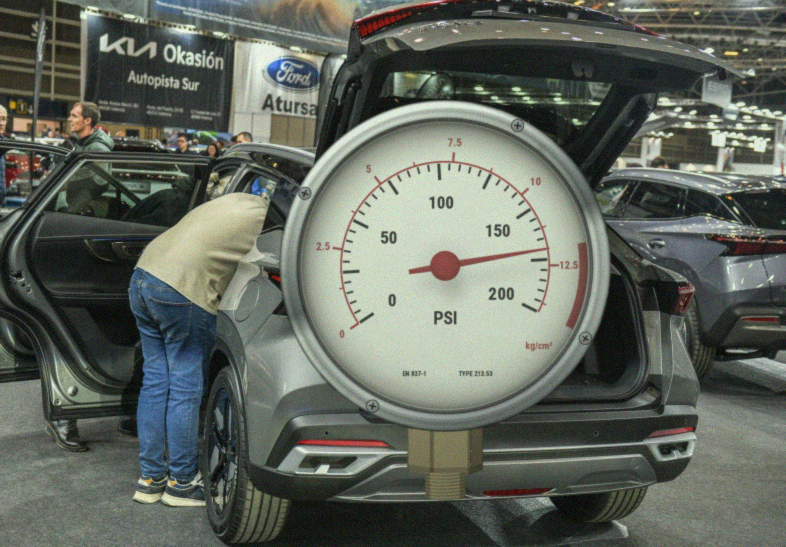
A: 170 (psi)
